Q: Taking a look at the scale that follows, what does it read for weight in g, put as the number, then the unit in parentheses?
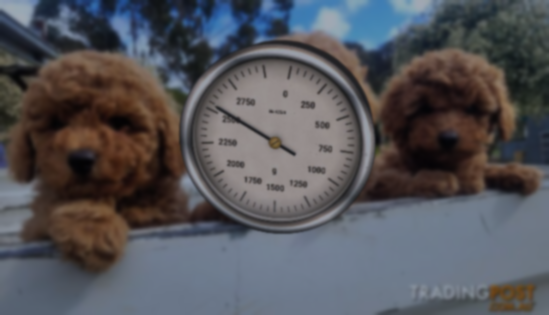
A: 2550 (g)
